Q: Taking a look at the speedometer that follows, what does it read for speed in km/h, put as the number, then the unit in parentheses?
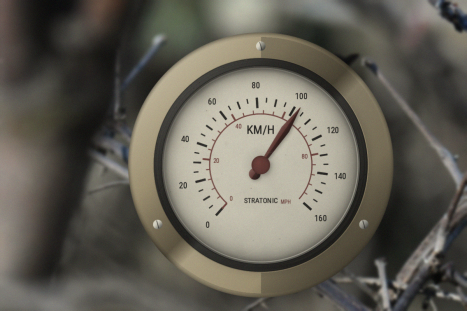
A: 102.5 (km/h)
